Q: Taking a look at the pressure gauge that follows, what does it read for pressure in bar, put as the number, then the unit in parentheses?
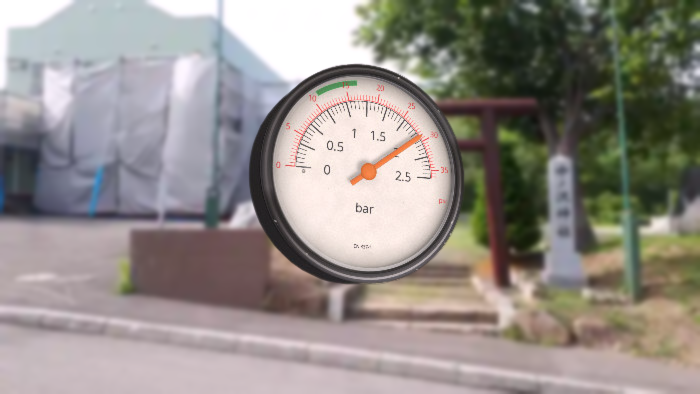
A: 2 (bar)
